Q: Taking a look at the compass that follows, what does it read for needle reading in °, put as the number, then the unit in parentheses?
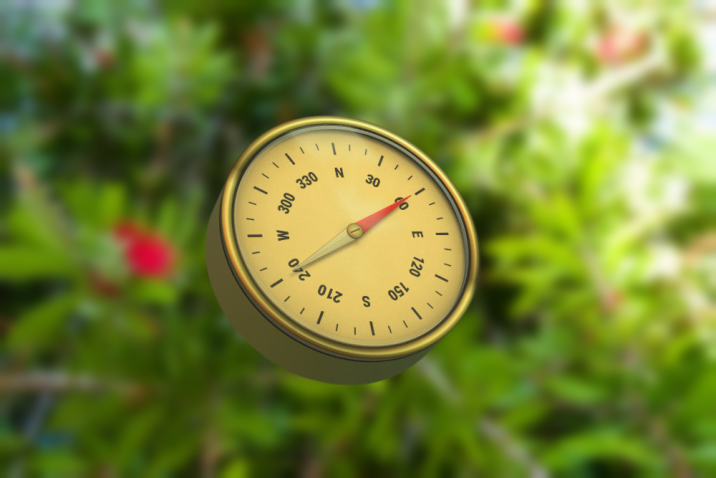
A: 60 (°)
